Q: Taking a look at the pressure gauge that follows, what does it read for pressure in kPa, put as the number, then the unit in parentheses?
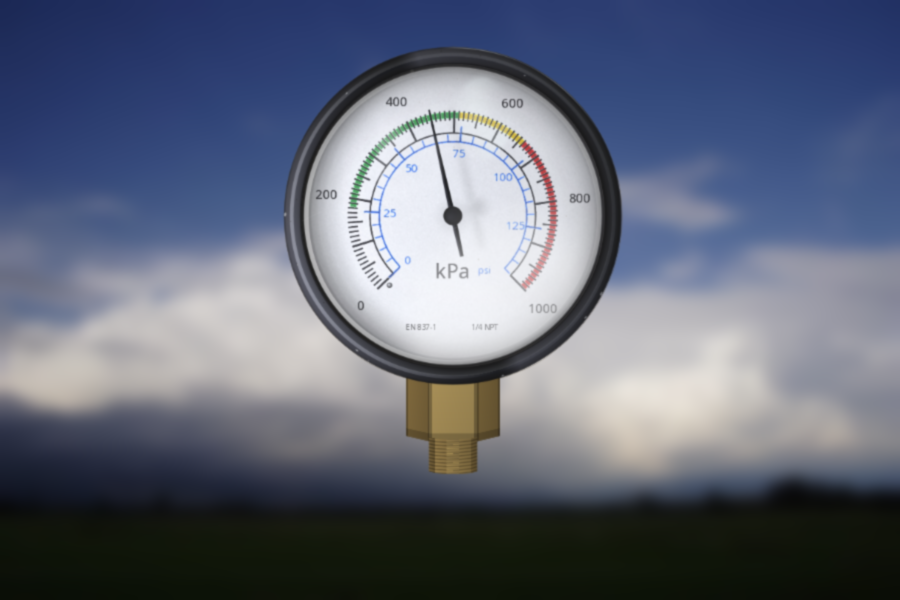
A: 450 (kPa)
